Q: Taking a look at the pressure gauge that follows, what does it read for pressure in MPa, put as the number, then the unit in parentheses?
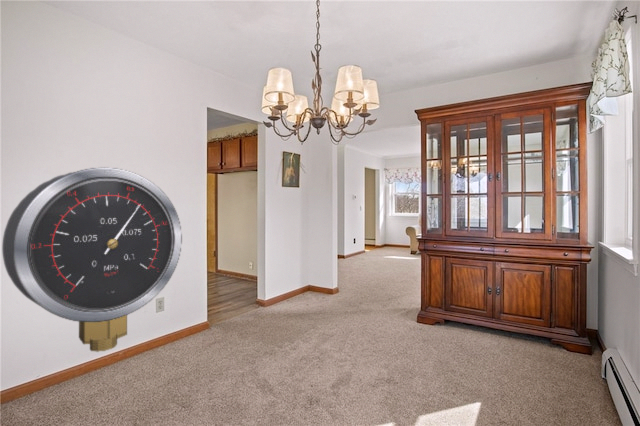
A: 0.065 (MPa)
